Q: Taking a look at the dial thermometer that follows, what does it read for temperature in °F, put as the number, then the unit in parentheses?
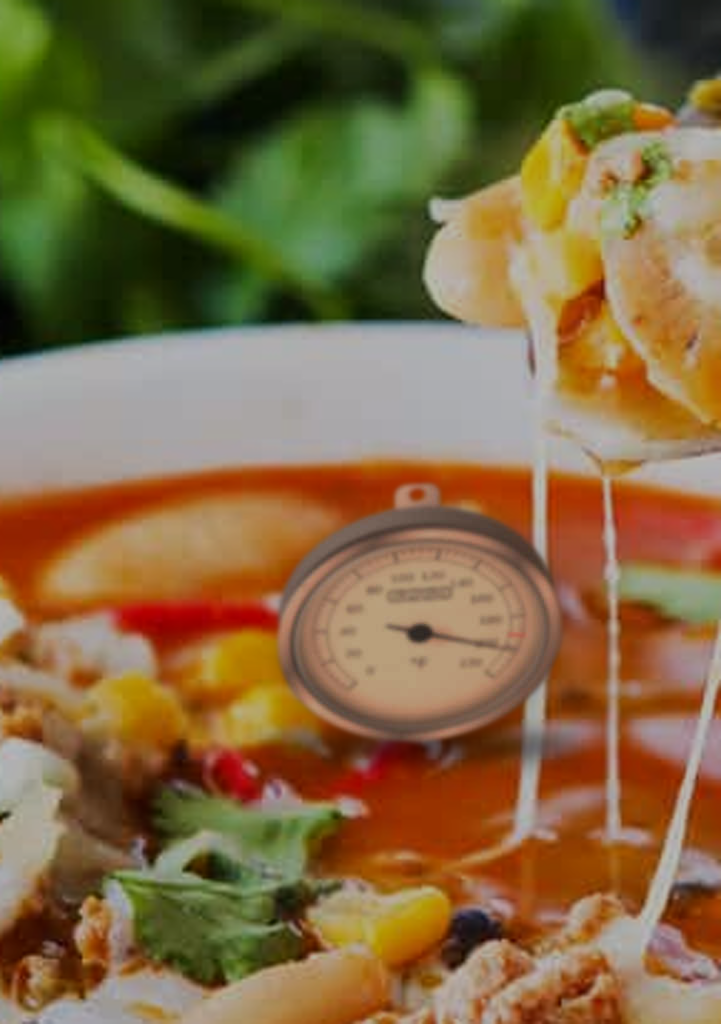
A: 200 (°F)
